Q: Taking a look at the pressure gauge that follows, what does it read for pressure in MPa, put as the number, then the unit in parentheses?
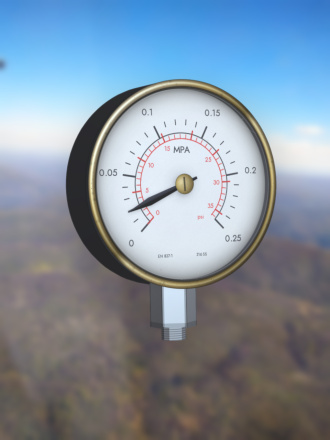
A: 0.02 (MPa)
